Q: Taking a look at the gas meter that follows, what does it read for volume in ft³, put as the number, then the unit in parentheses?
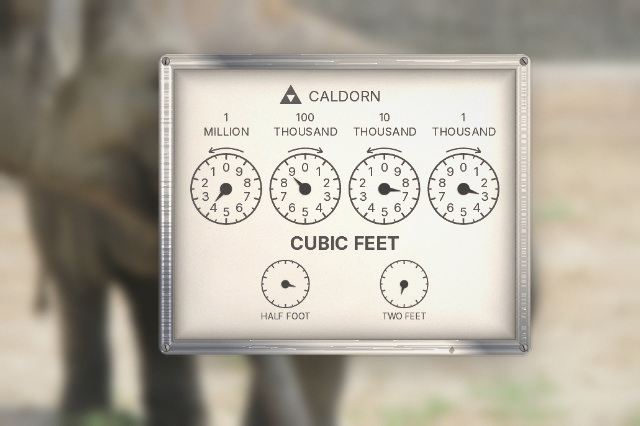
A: 387300 (ft³)
